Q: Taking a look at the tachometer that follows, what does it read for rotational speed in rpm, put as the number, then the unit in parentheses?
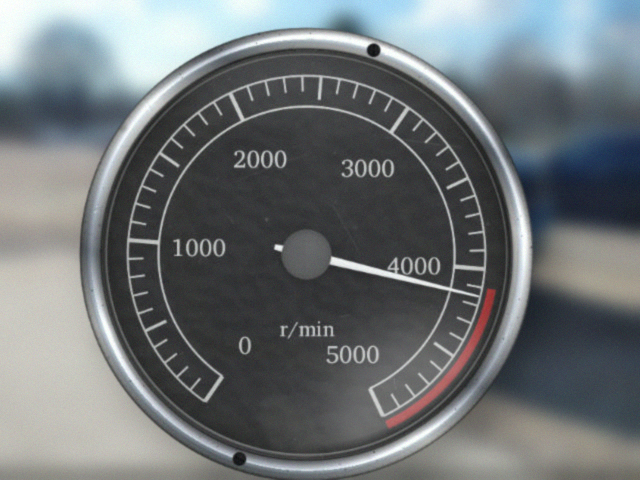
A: 4150 (rpm)
